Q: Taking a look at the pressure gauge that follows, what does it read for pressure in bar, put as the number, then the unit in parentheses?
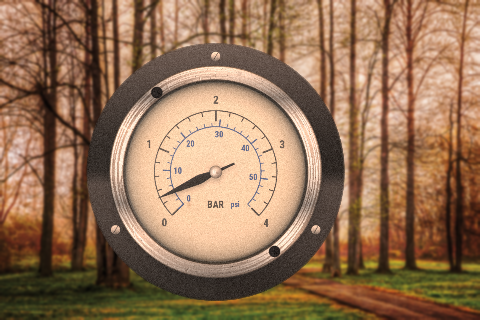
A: 0.3 (bar)
